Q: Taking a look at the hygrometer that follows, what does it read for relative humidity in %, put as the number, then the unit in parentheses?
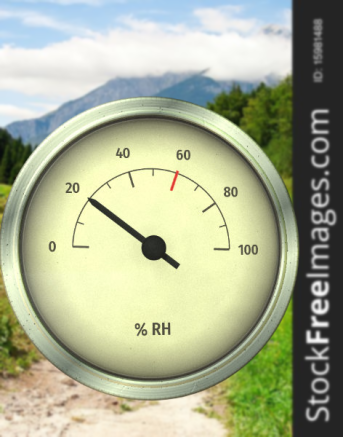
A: 20 (%)
